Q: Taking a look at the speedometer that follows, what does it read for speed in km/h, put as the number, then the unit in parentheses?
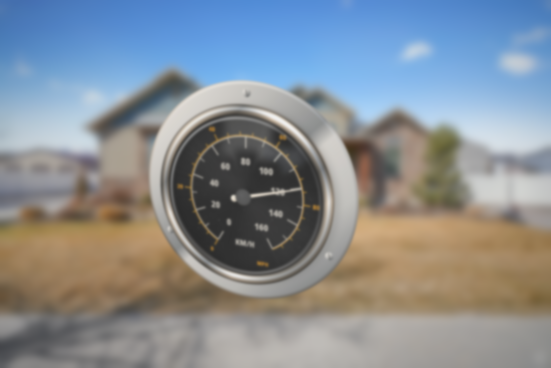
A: 120 (km/h)
